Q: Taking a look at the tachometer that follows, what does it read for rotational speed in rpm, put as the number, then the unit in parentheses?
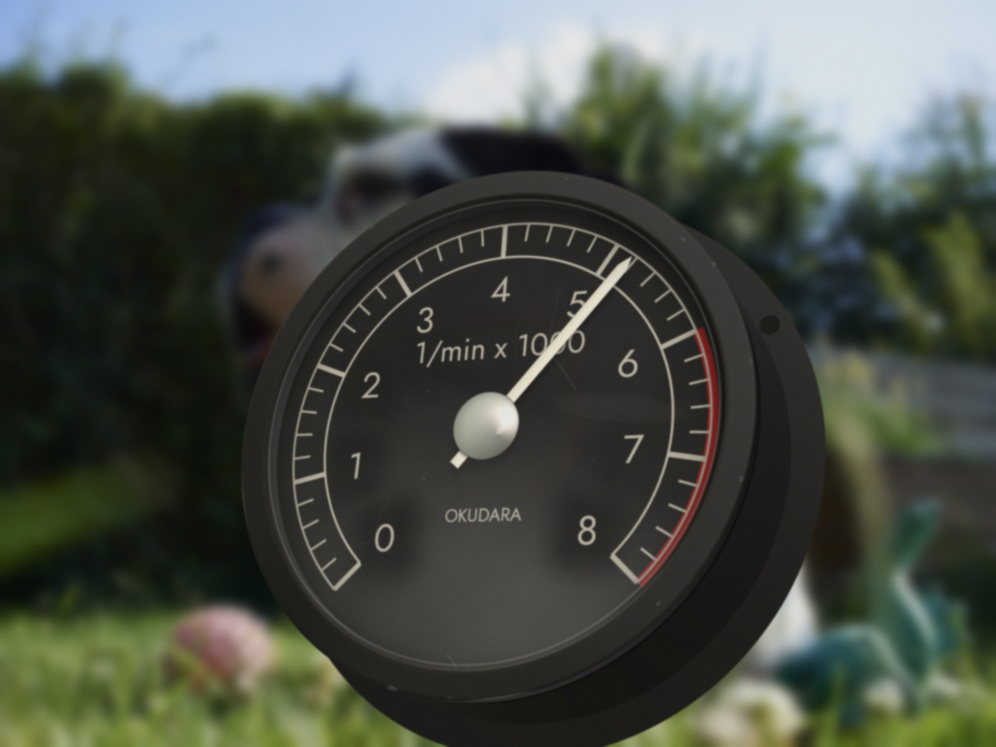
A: 5200 (rpm)
